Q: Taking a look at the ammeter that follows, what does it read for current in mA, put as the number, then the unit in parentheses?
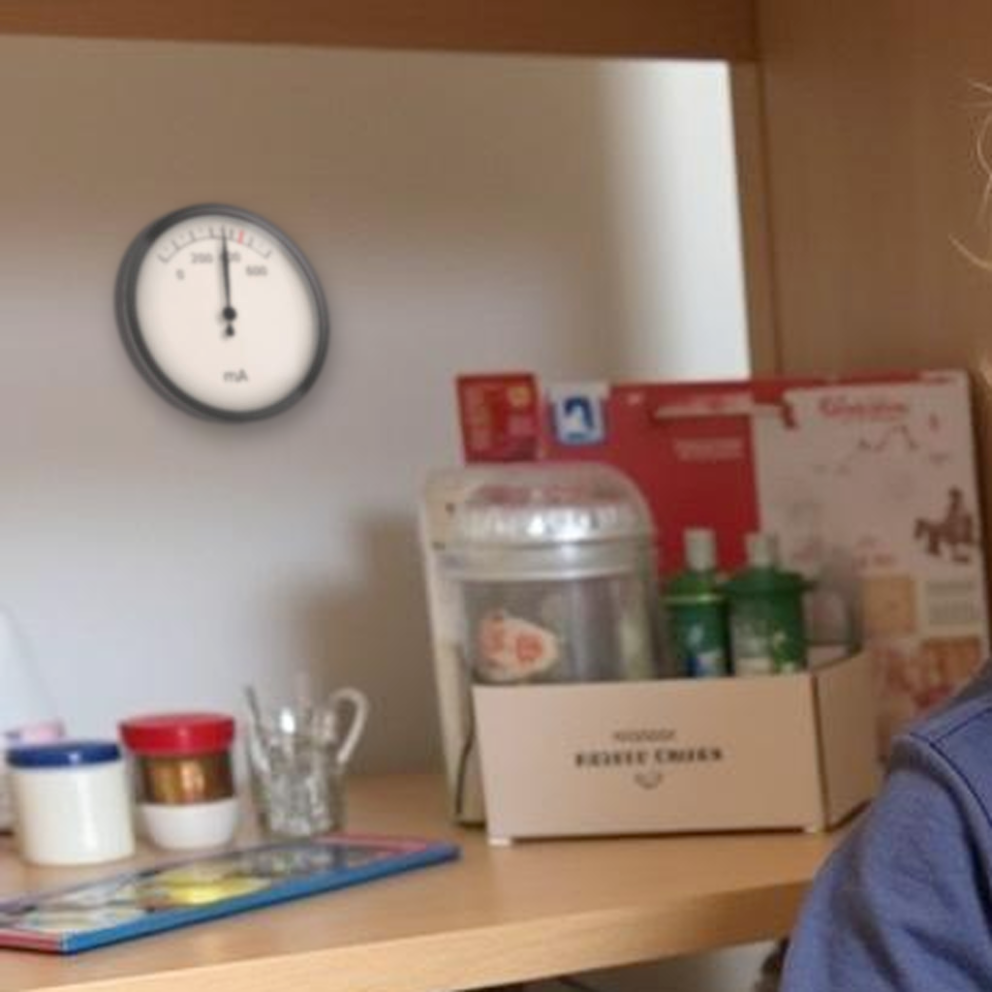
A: 350 (mA)
